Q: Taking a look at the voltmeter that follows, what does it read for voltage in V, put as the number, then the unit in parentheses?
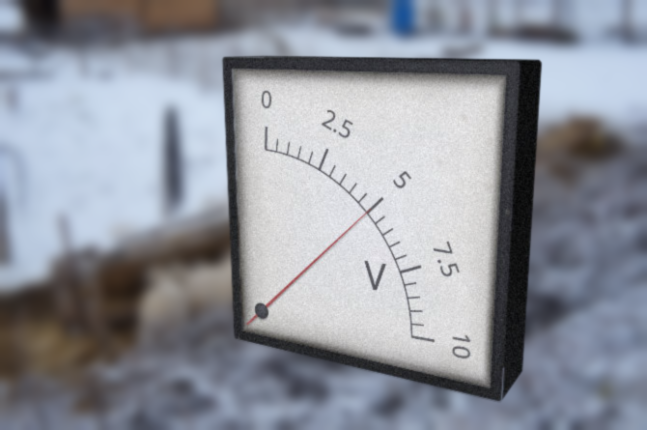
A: 5 (V)
